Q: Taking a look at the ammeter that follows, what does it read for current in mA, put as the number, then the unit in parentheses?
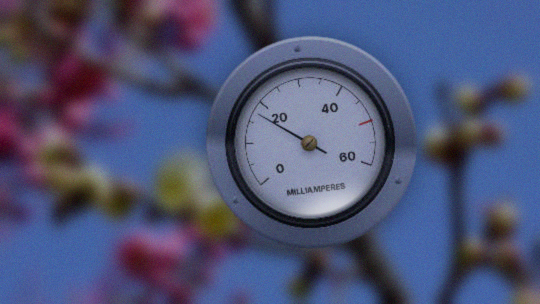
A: 17.5 (mA)
